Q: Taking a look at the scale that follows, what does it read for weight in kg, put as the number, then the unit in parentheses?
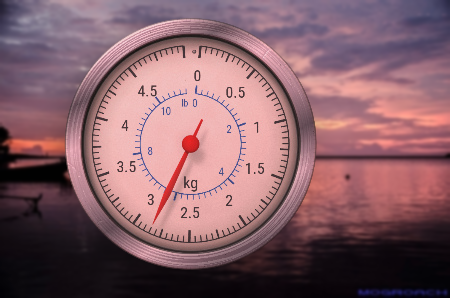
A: 2.85 (kg)
